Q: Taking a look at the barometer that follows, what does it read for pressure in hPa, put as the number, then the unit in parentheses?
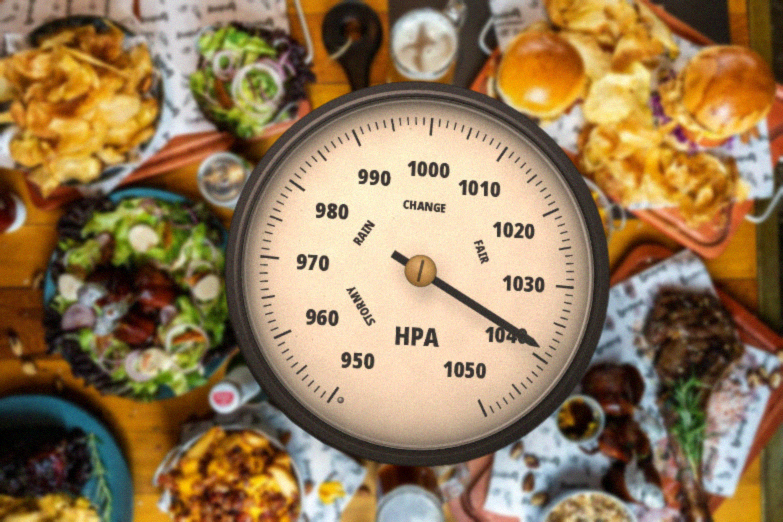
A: 1039 (hPa)
